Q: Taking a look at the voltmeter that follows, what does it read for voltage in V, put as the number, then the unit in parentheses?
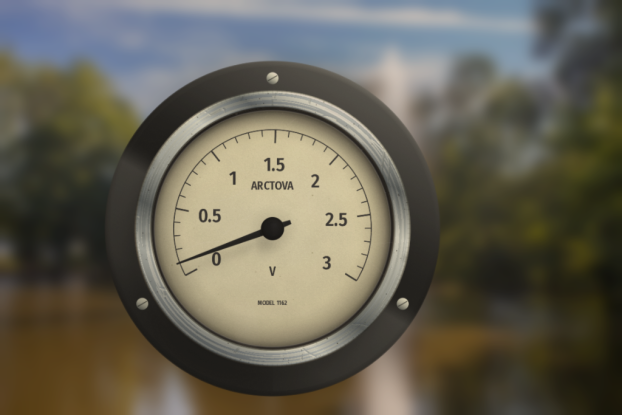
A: 0.1 (V)
